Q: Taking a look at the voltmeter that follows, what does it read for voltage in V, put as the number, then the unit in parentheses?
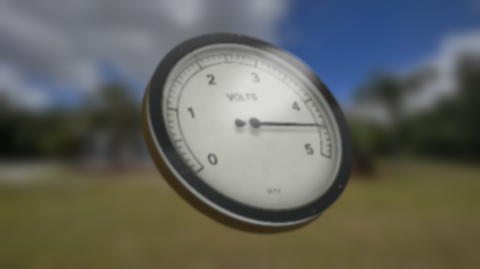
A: 4.5 (V)
